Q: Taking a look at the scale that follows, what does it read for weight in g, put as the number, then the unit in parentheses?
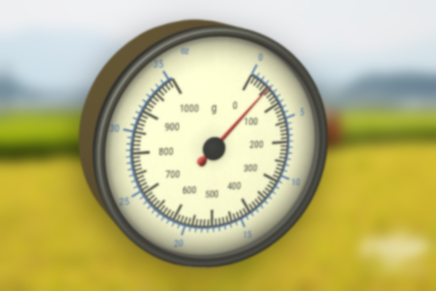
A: 50 (g)
